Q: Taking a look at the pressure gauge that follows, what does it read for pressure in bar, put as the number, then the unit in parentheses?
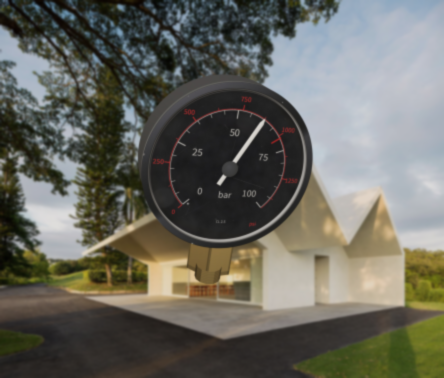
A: 60 (bar)
